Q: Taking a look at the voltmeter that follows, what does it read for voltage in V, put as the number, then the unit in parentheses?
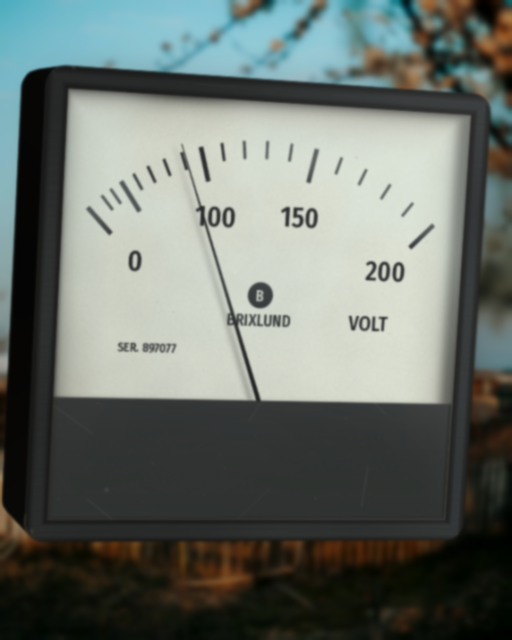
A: 90 (V)
